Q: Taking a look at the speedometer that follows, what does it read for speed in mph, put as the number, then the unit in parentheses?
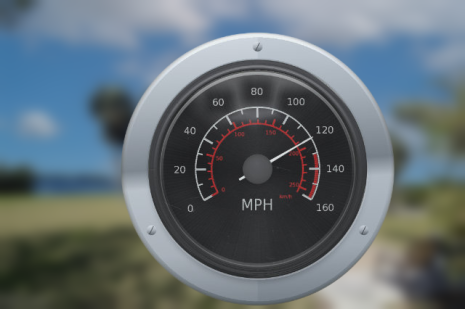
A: 120 (mph)
